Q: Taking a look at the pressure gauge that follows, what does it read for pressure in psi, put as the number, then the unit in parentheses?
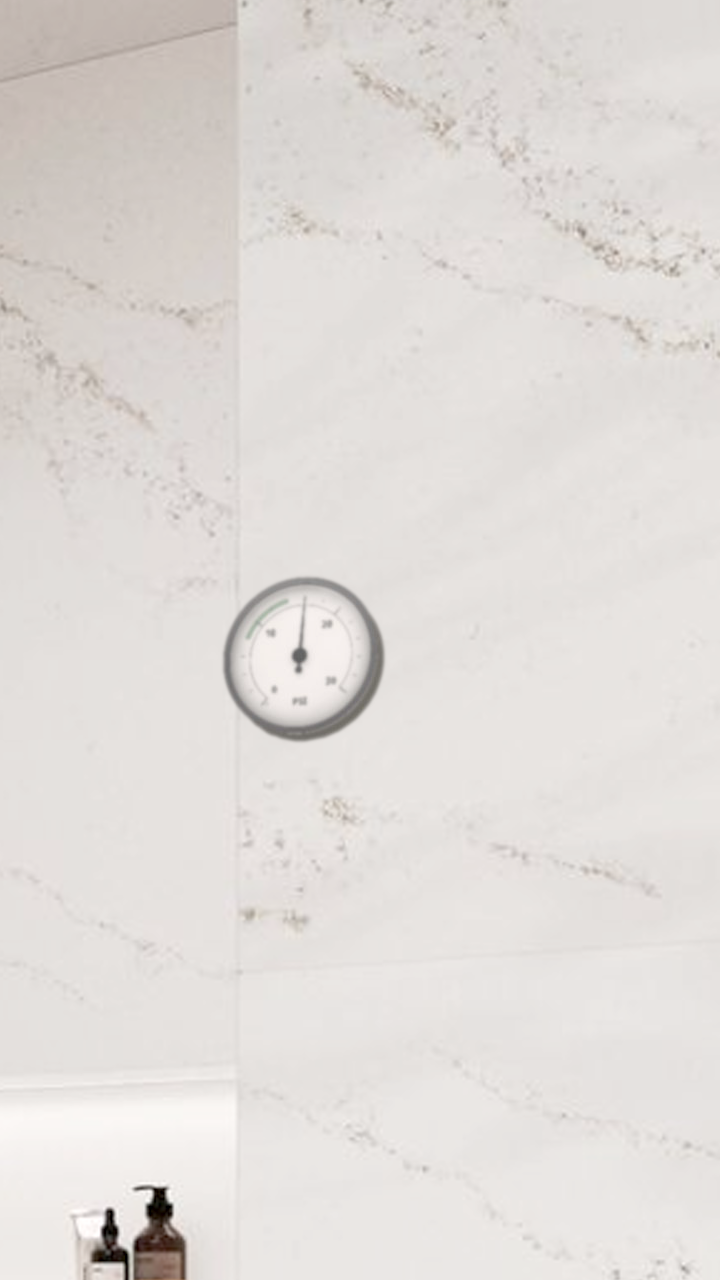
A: 16 (psi)
